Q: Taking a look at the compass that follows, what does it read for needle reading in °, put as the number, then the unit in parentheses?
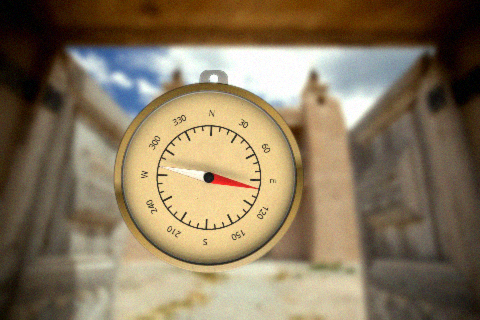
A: 100 (°)
